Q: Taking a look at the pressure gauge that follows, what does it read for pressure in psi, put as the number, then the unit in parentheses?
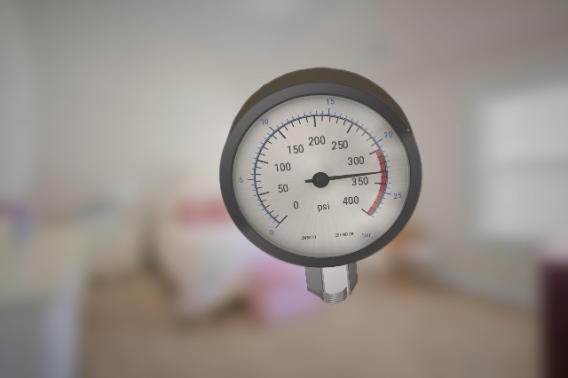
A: 330 (psi)
